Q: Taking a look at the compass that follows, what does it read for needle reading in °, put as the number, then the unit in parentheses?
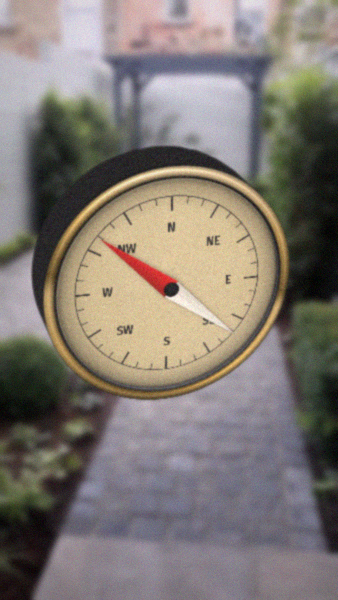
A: 310 (°)
